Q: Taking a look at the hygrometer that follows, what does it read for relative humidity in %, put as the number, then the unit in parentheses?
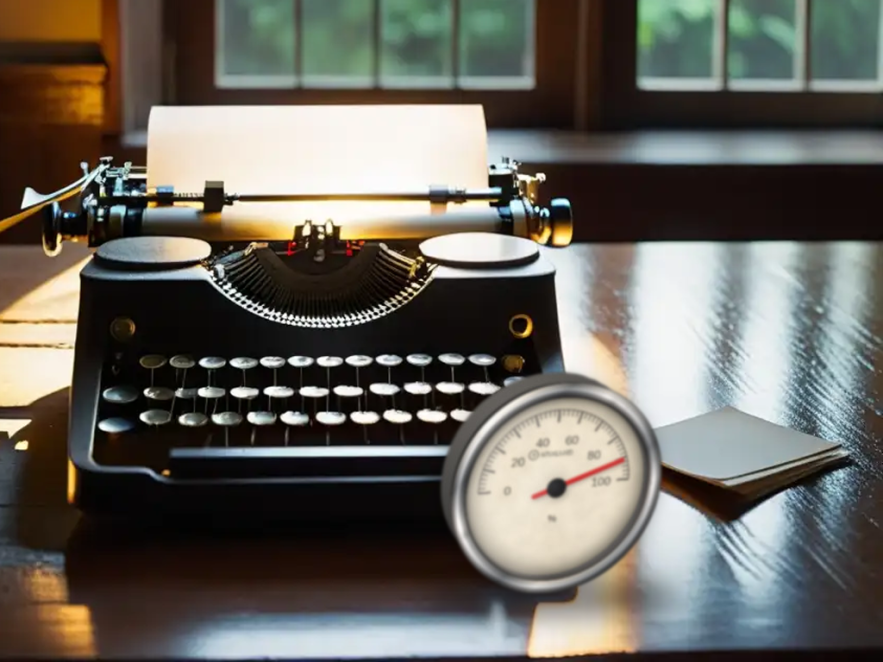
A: 90 (%)
